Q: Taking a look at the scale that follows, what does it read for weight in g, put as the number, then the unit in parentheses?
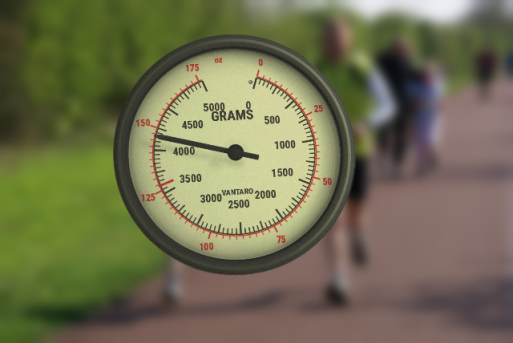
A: 4150 (g)
